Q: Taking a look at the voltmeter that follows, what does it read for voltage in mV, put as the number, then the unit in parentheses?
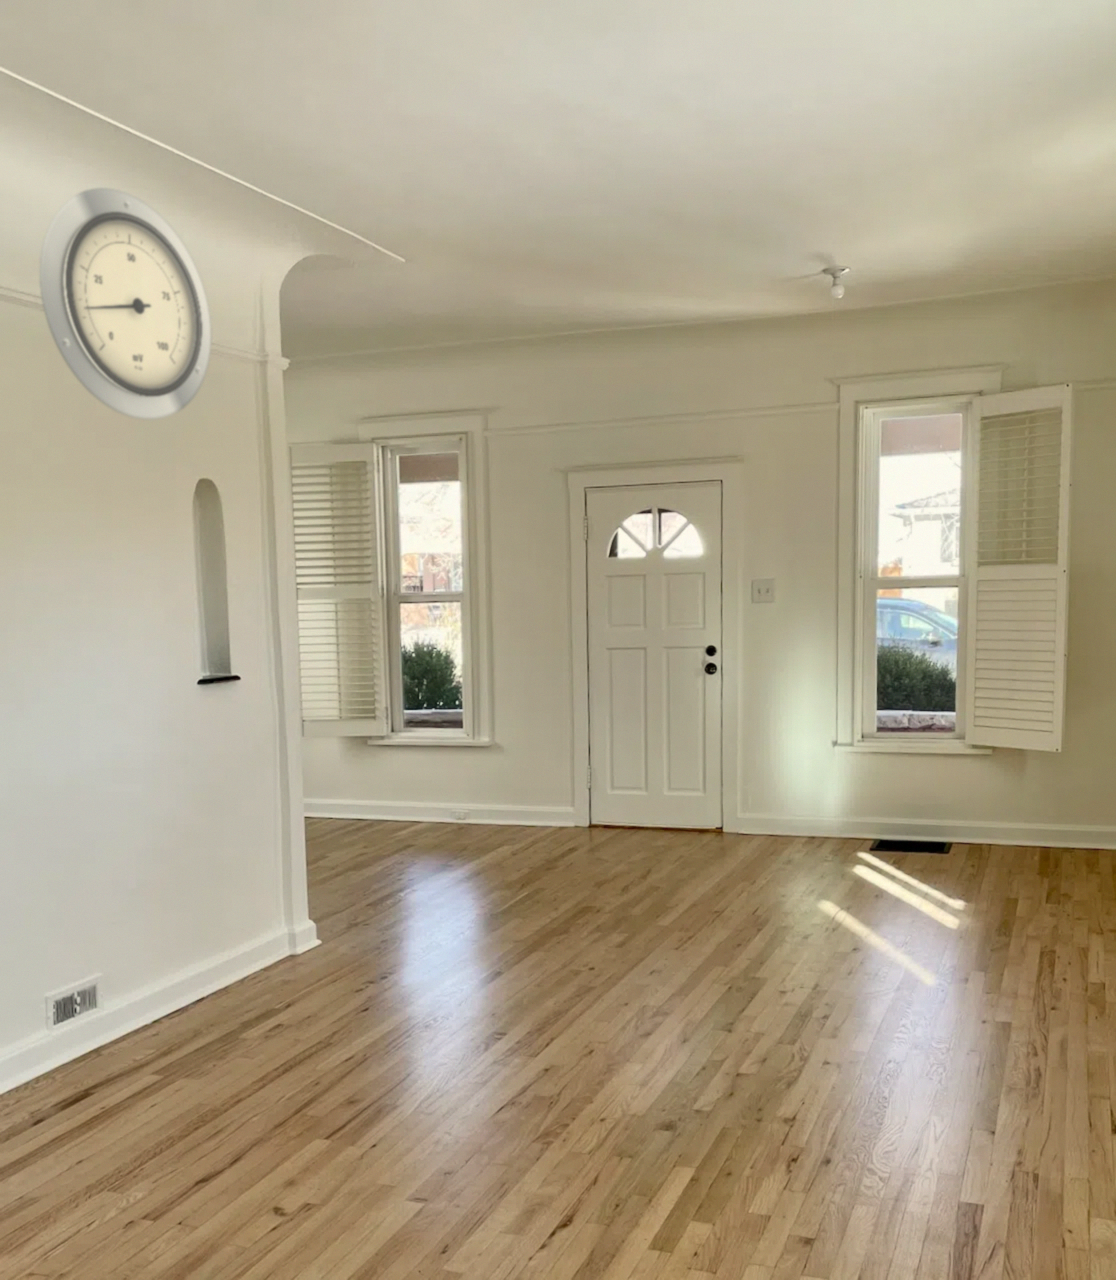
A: 12.5 (mV)
